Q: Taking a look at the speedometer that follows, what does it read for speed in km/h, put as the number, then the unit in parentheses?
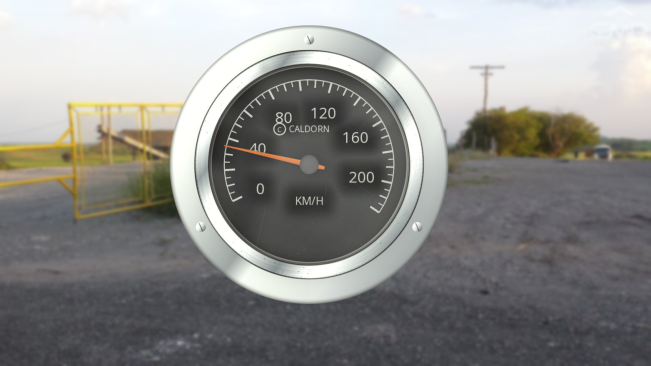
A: 35 (km/h)
